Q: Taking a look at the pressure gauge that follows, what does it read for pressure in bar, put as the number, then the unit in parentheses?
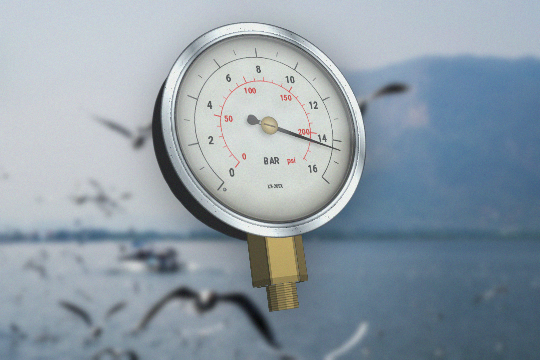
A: 14.5 (bar)
